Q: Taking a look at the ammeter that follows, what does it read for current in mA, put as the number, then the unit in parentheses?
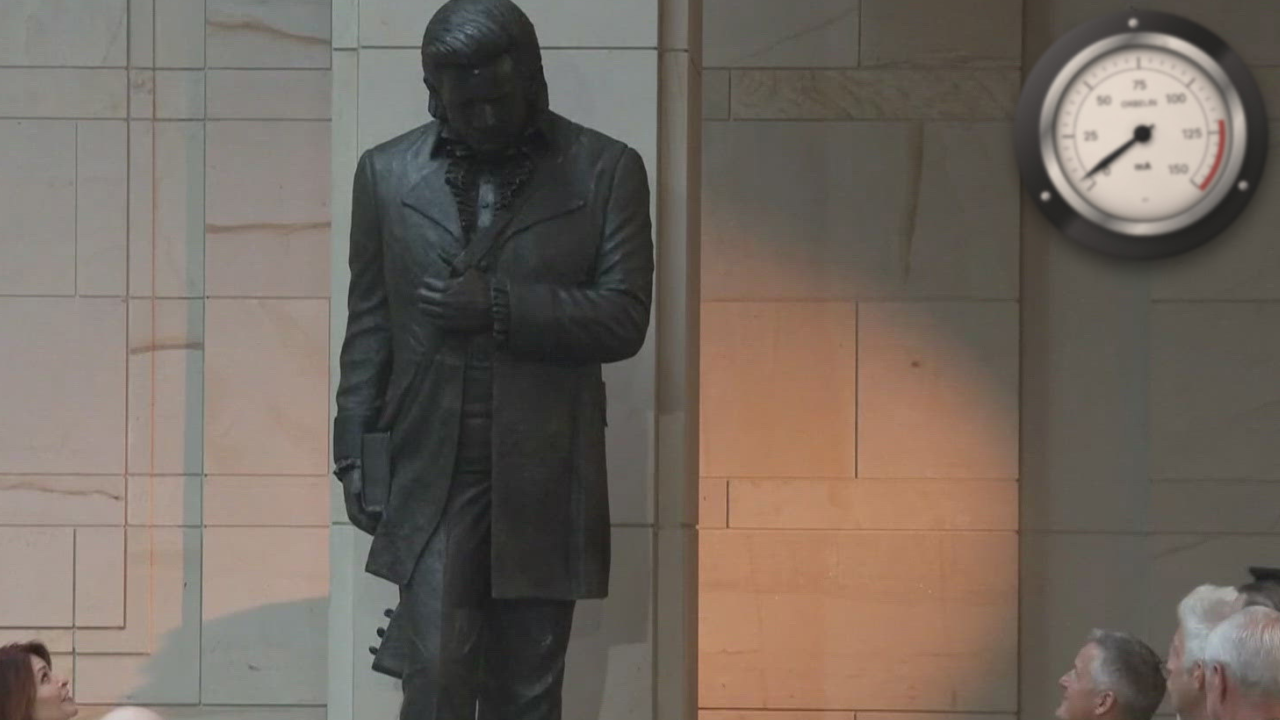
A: 5 (mA)
